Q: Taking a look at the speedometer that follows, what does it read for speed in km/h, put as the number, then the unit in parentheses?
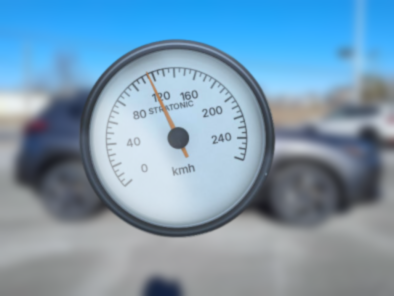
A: 115 (km/h)
